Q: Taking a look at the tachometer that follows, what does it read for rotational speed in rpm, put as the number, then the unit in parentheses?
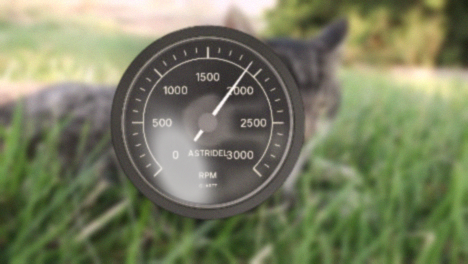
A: 1900 (rpm)
